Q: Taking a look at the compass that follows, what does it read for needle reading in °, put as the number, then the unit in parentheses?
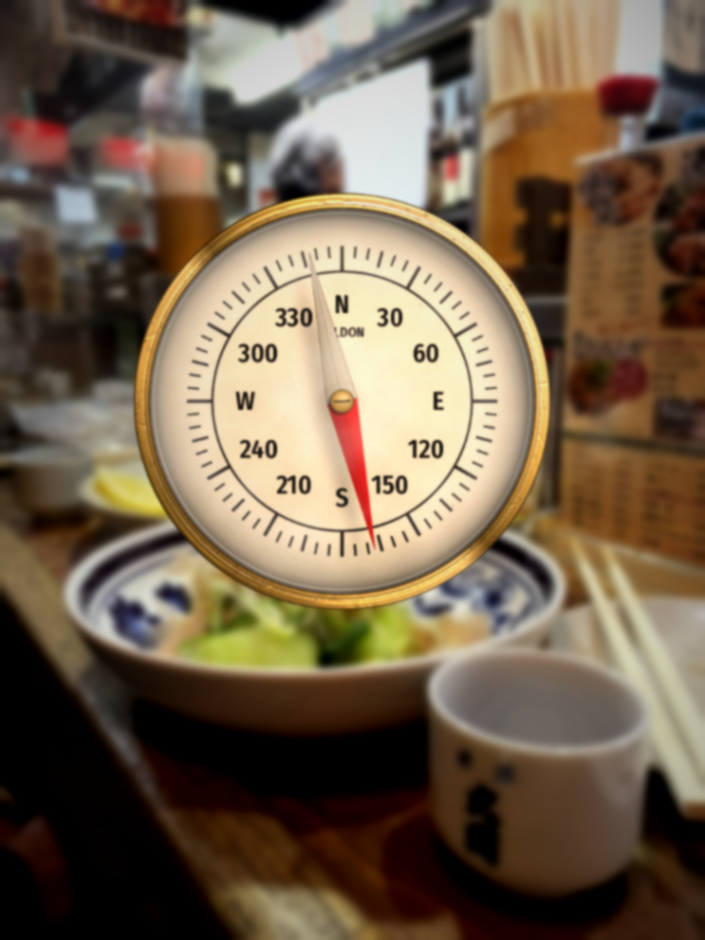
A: 167.5 (°)
